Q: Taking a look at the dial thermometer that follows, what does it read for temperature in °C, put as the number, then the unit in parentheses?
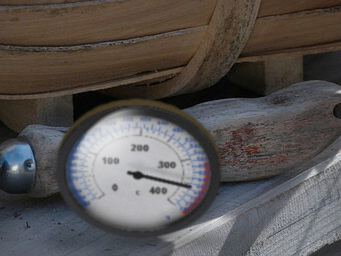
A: 350 (°C)
